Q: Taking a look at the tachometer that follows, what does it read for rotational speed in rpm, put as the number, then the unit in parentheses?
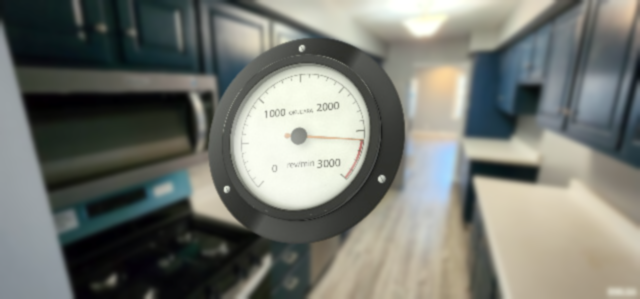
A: 2600 (rpm)
